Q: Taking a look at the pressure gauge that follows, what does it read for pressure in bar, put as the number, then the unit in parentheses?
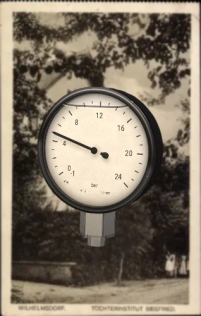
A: 5 (bar)
